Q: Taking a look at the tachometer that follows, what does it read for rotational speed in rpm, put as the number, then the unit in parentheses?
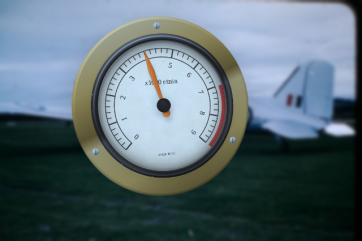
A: 4000 (rpm)
